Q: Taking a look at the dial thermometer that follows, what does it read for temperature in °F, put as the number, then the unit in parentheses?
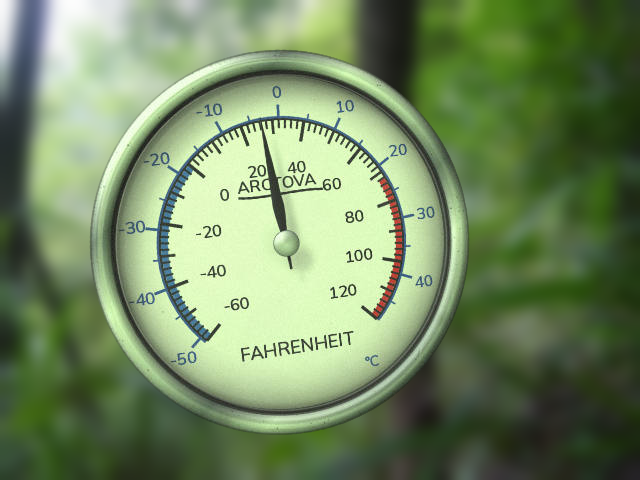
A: 26 (°F)
